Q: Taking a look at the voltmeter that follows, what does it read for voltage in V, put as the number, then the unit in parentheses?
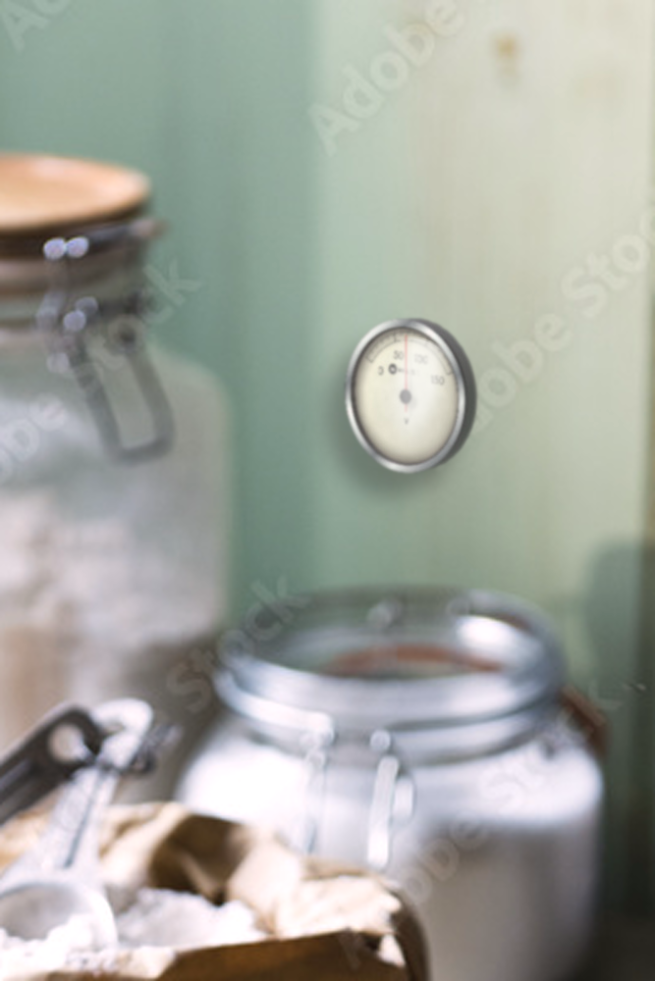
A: 70 (V)
